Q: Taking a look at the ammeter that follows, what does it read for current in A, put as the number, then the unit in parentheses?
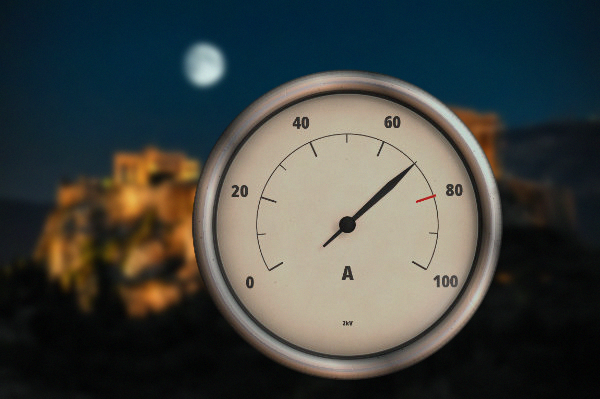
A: 70 (A)
